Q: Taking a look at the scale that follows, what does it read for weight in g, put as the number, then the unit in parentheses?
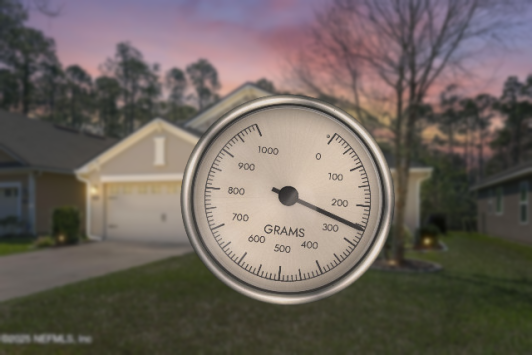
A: 260 (g)
